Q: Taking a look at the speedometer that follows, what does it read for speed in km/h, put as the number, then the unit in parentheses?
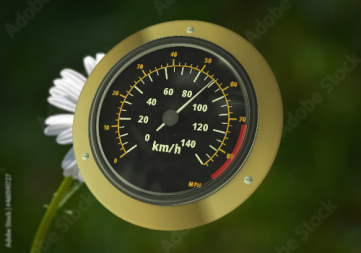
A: 90 (km/h)
